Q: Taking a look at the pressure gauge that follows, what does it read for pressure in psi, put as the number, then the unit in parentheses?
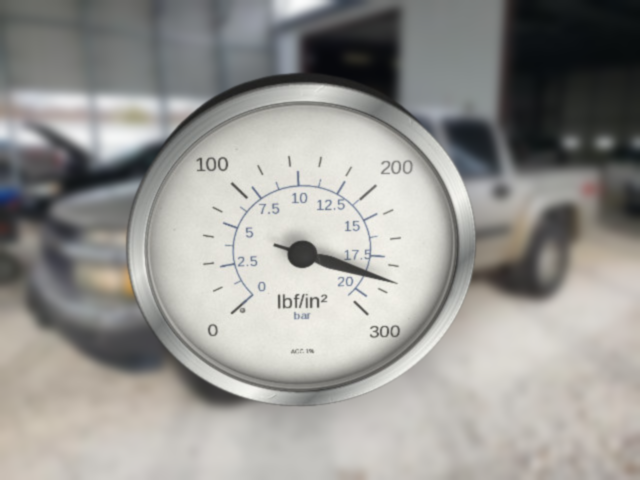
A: 270 (psi)
